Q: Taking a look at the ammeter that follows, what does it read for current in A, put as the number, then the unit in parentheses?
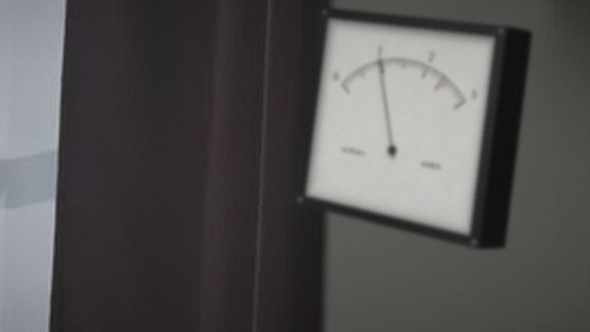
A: 1 (A)
